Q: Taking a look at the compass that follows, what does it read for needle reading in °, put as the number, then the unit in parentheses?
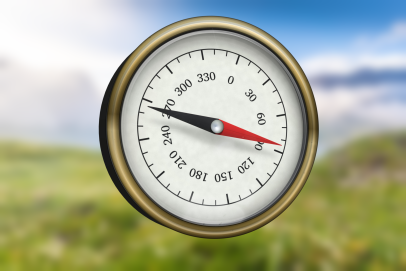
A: 85 (°)
